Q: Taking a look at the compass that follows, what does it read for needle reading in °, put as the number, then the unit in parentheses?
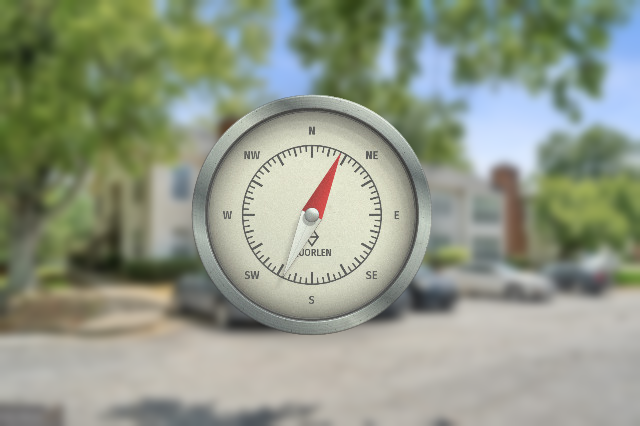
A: 25 (°)
